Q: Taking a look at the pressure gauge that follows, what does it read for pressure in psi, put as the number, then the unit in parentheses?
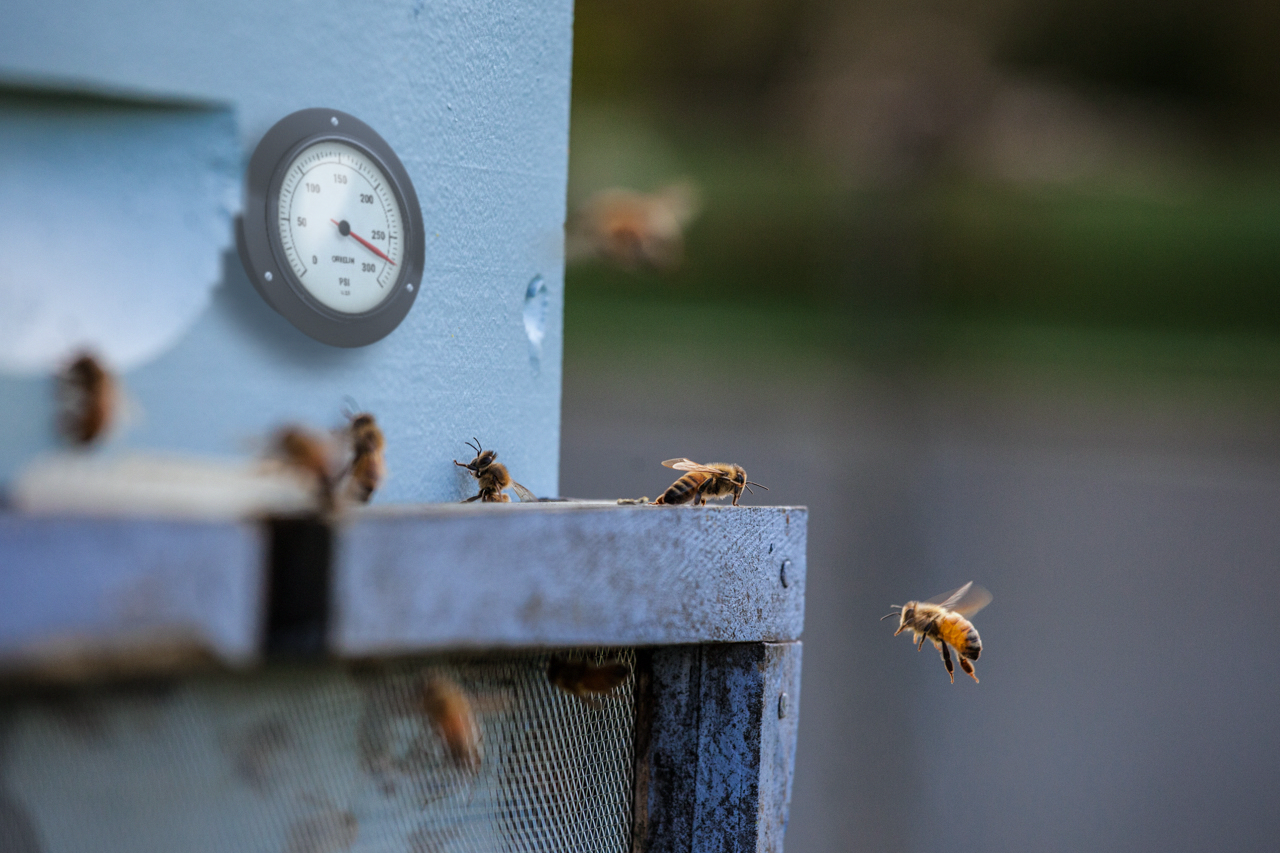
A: 275 (psi)
